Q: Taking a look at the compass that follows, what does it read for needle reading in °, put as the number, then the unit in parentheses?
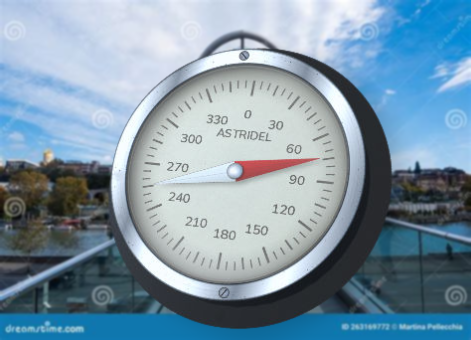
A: 75 (°)
